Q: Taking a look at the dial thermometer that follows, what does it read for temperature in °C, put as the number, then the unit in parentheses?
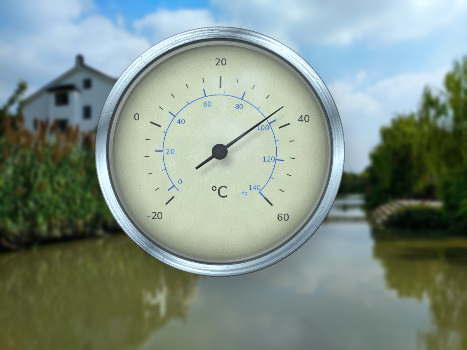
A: 36 (°C)
